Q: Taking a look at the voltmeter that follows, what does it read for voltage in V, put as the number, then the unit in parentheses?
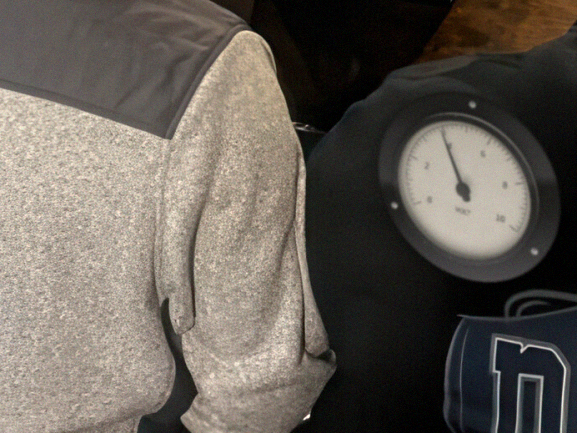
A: 4 (V)
